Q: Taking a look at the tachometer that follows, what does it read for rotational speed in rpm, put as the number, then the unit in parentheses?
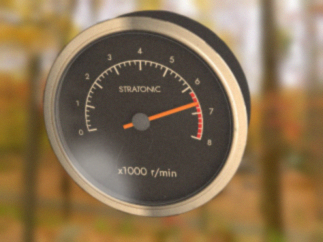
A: 6600 (rpm)
